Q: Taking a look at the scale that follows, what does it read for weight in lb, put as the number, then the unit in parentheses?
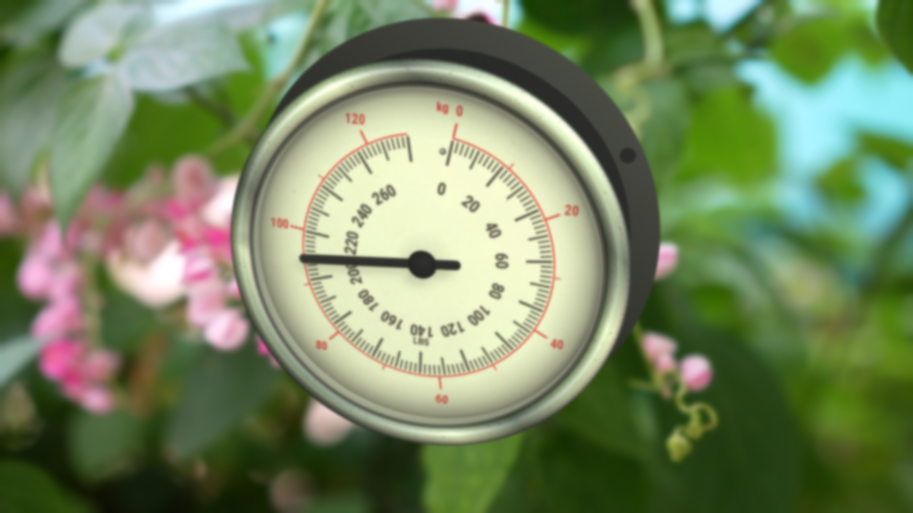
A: 210 (lb)
